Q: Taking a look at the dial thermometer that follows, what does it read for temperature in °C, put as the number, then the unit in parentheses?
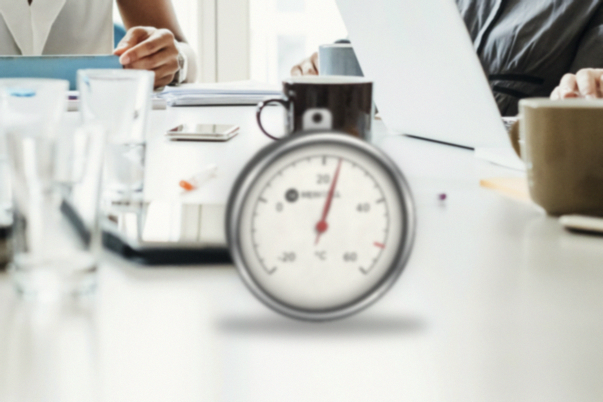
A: 24 (°C)
